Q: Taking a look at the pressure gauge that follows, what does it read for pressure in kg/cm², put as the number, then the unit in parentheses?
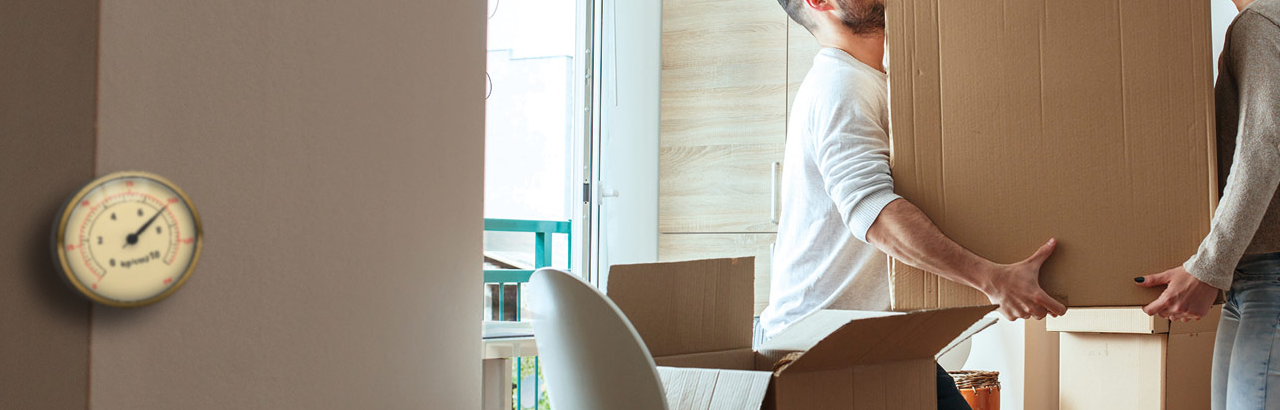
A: 7 (kg/cm²)
